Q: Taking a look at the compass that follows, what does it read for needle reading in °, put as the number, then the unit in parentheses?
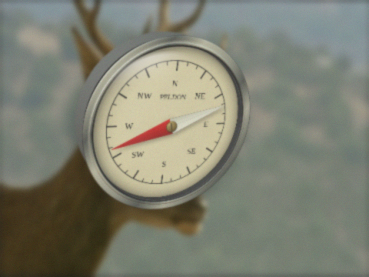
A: 250 (°)
